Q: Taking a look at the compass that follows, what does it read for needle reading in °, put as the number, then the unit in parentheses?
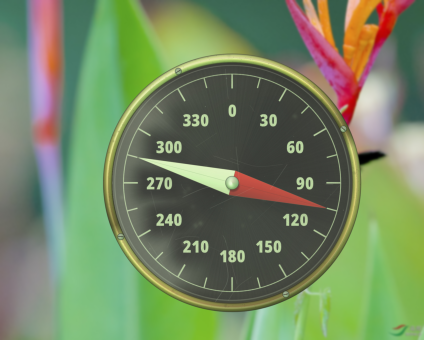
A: 105 (°)
